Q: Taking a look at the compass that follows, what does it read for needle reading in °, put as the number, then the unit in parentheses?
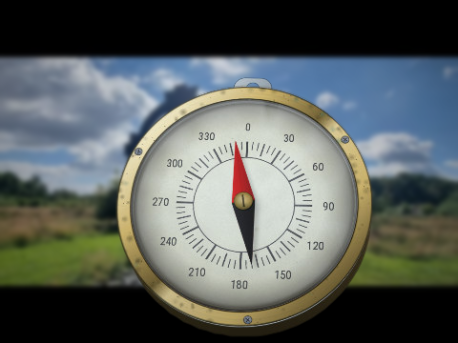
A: 350 (°)
